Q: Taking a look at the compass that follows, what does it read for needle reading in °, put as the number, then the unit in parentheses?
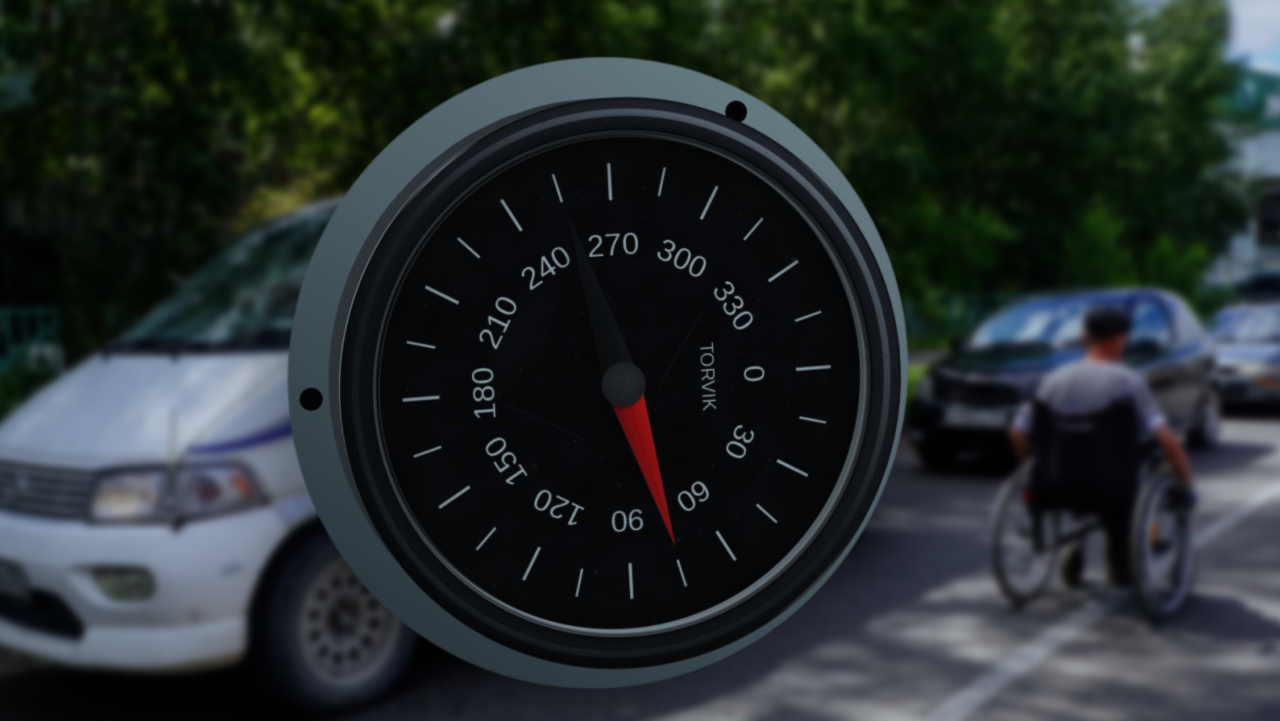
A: 75 (°)
